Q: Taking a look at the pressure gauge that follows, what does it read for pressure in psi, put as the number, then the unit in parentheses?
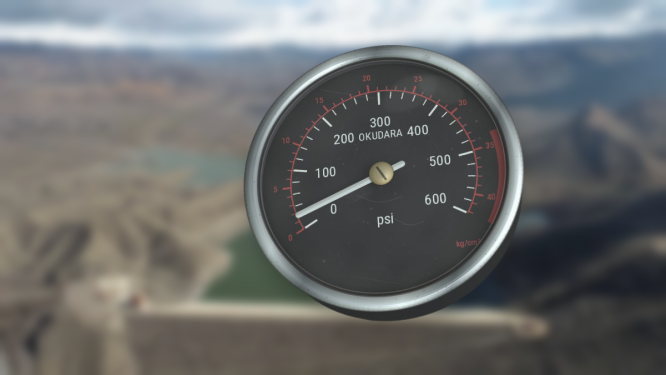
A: 20 (psi)
